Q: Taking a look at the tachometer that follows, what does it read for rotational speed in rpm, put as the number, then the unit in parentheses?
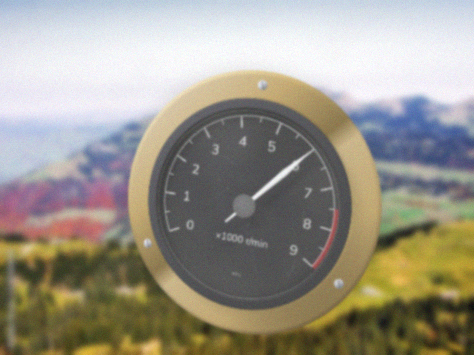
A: 6000 (rpm)
